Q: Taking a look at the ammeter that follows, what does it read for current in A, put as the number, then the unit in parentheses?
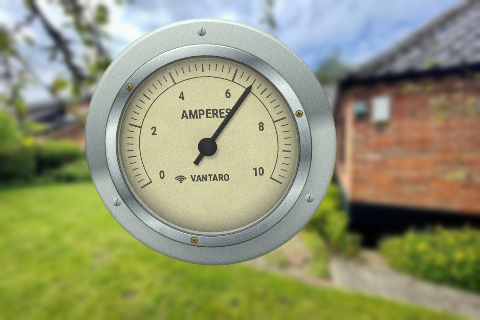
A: 6.6 (A)
